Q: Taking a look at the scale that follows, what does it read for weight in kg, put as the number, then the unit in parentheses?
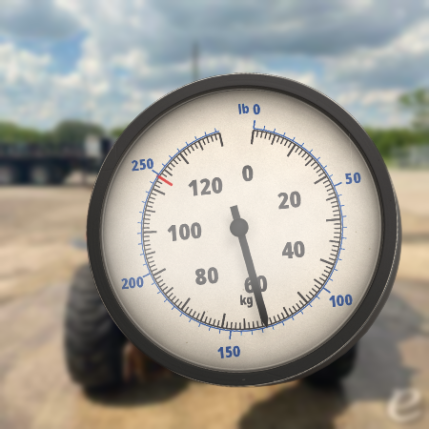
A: 60 (kg)
